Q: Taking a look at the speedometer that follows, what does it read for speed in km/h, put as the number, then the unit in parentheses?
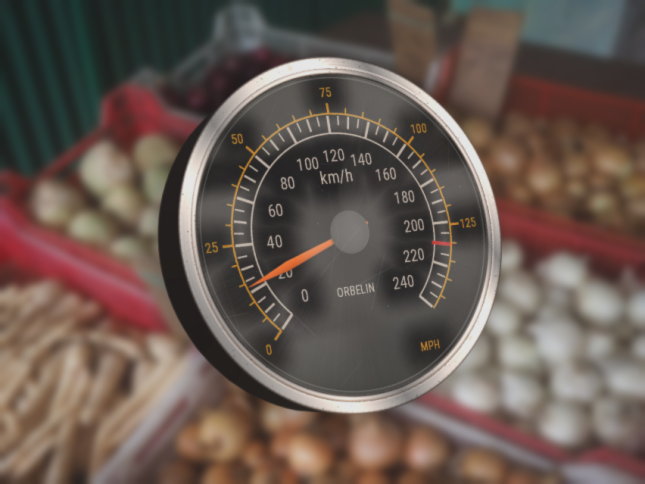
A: 22.5 (km/h)
